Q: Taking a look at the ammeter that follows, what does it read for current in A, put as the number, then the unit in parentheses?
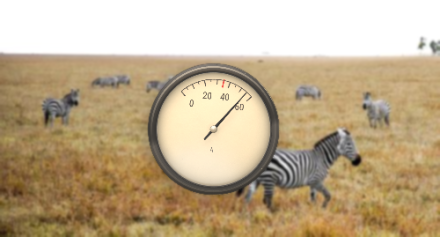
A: 55 (A)
